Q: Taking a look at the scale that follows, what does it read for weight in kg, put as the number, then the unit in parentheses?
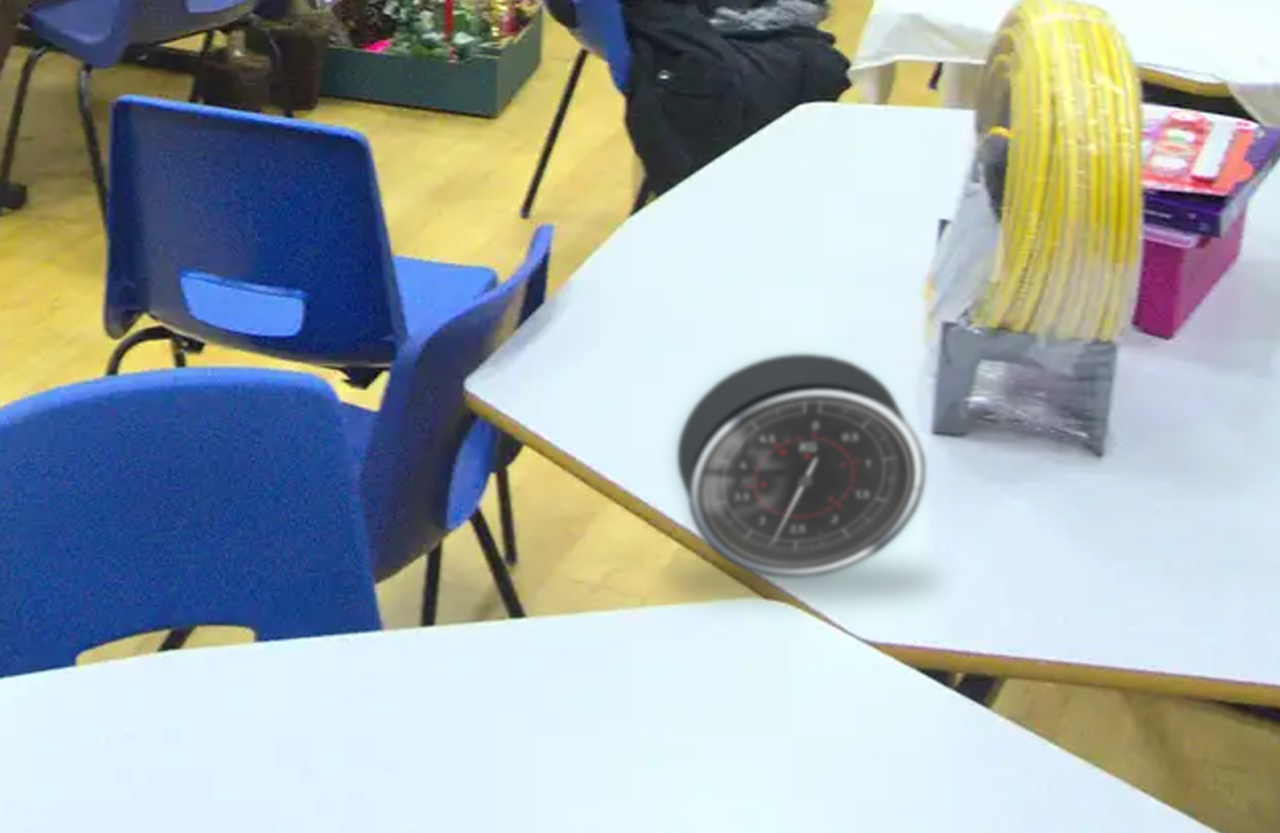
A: 2.75 (kg)
